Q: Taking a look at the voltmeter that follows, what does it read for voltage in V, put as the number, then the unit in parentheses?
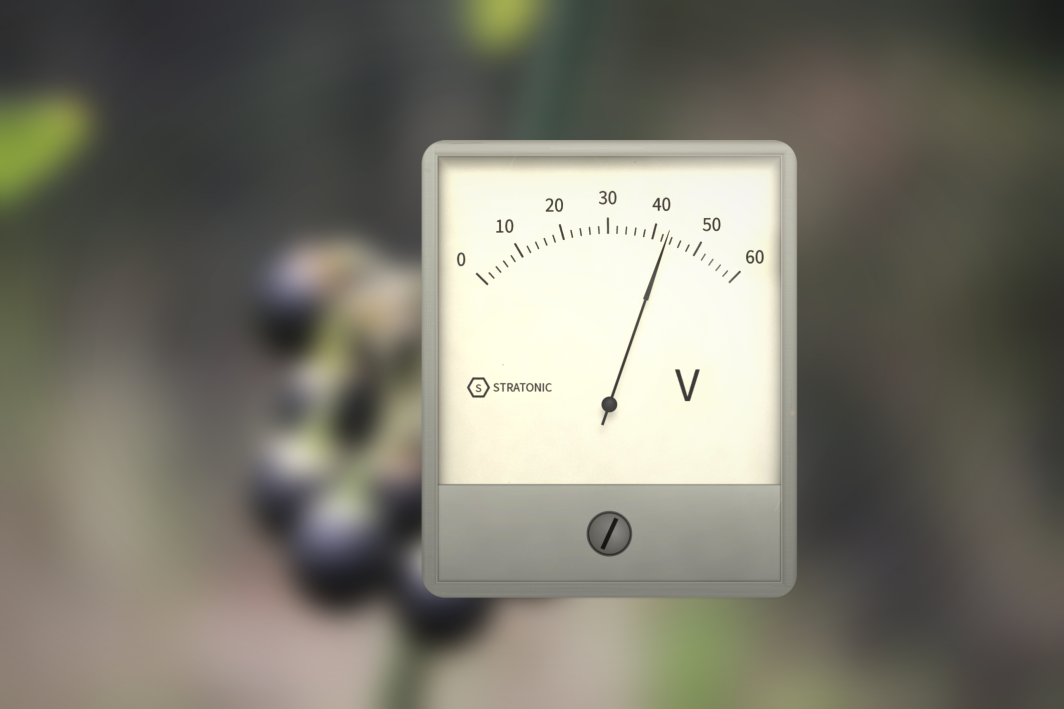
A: 43 (V)
